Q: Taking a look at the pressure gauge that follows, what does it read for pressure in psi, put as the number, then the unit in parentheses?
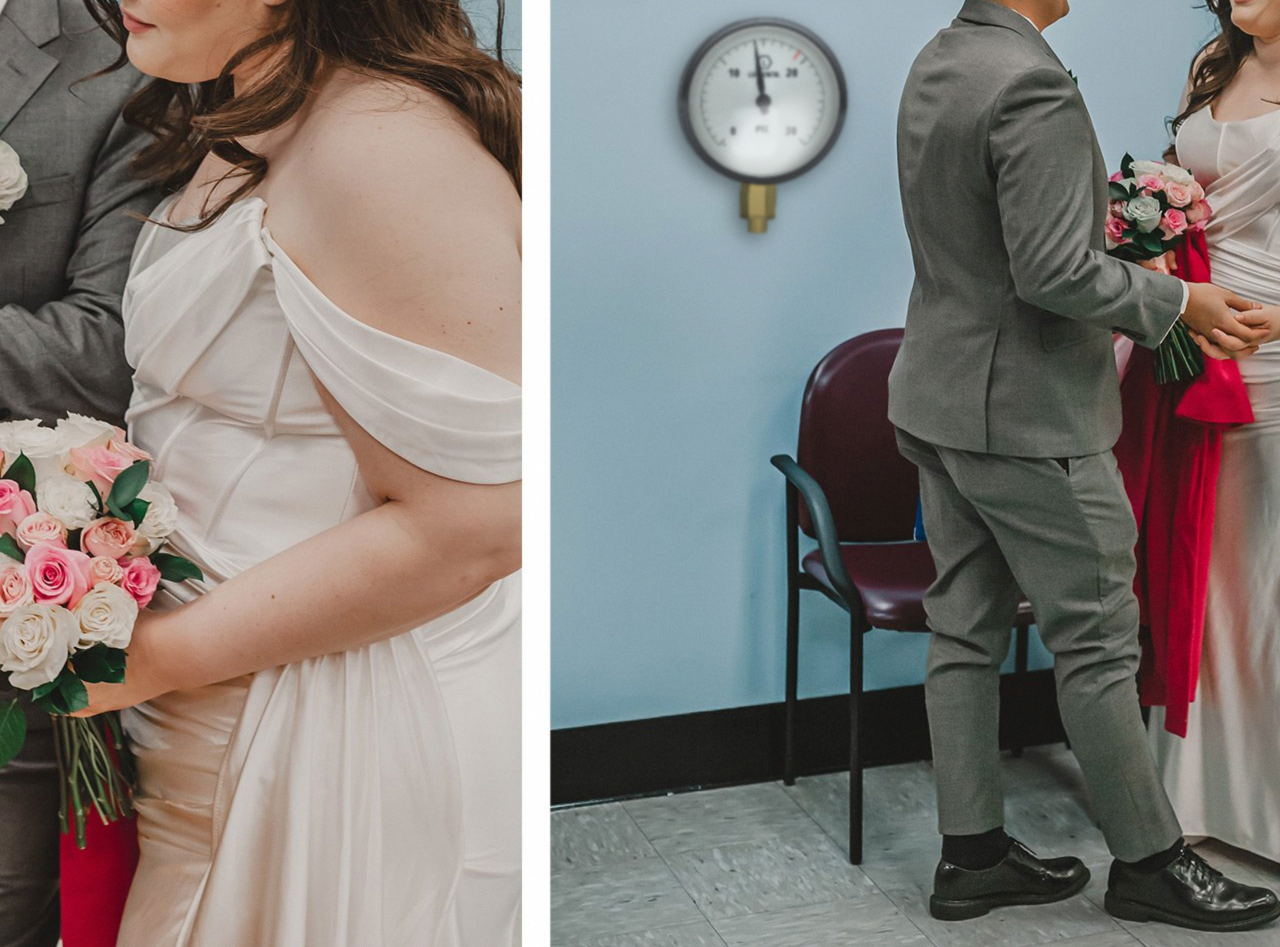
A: 14 (psi)
